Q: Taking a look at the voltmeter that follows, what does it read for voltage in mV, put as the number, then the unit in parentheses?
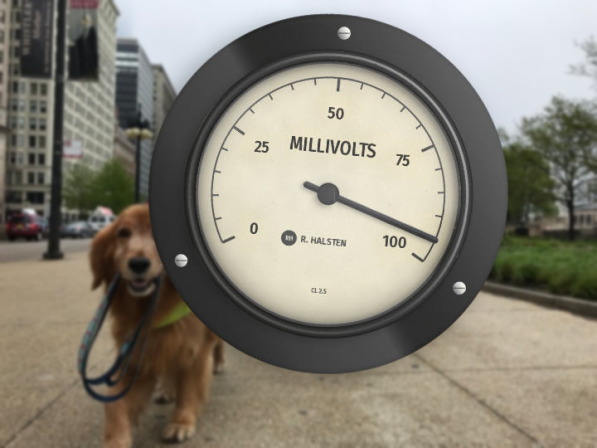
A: 95 (mV)
